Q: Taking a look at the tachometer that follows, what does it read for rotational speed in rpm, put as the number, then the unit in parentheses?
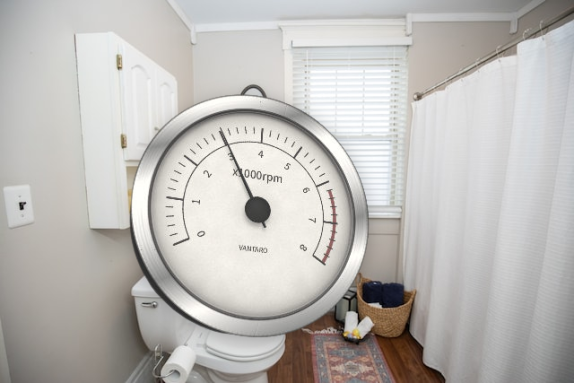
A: 3000 (rpm)
